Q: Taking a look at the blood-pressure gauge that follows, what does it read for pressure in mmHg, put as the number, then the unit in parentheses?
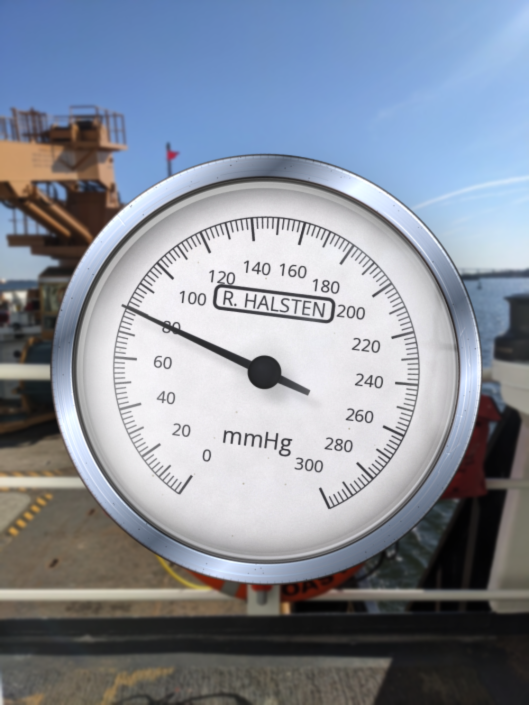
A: 80 (mmHg)
